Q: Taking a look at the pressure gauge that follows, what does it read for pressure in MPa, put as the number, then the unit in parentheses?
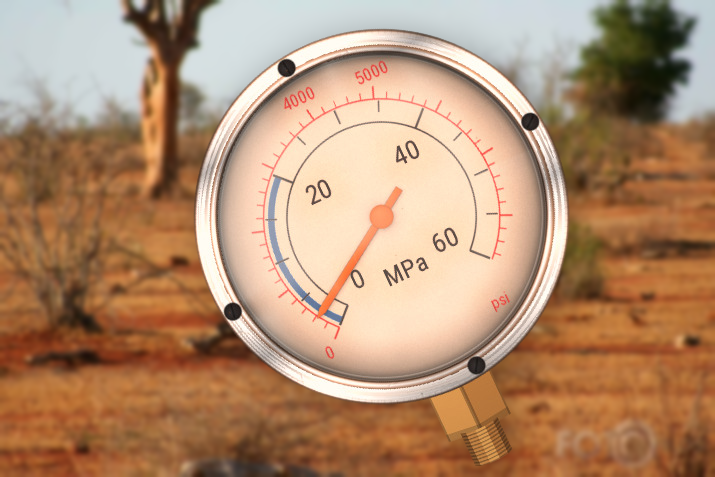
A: 2.5 (MPa)
